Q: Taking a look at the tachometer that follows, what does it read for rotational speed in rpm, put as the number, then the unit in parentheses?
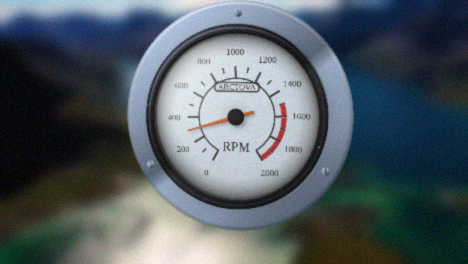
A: 300 (rpm)
